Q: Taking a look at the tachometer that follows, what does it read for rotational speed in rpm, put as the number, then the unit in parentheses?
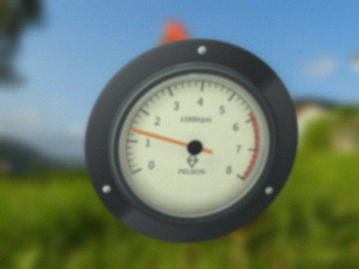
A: 1400 (rpm)
